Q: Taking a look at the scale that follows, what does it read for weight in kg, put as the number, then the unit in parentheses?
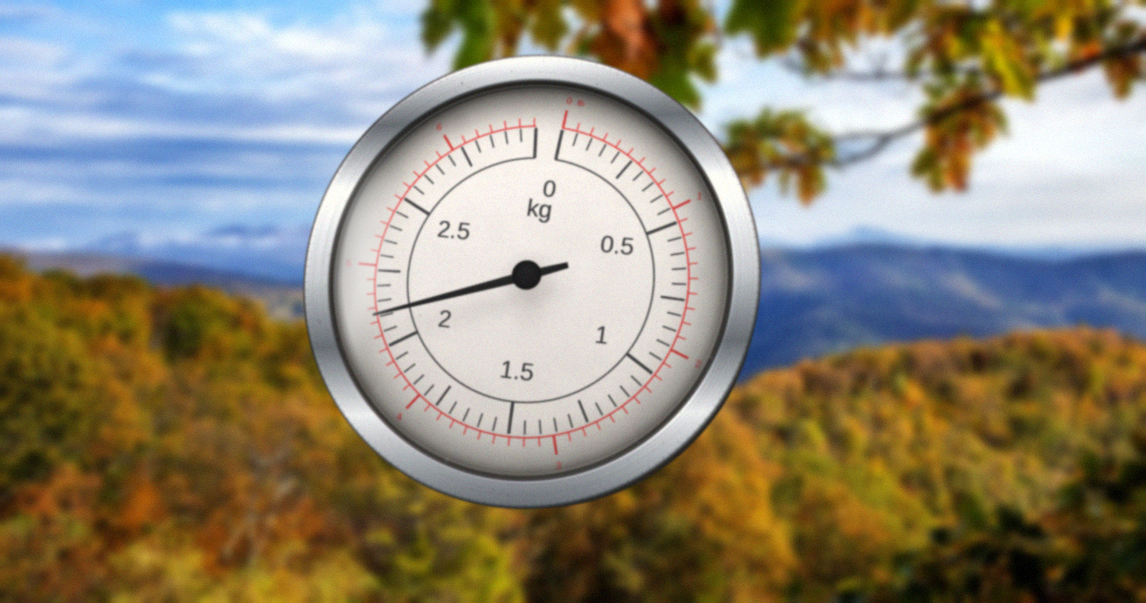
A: 2.1 (kg)
